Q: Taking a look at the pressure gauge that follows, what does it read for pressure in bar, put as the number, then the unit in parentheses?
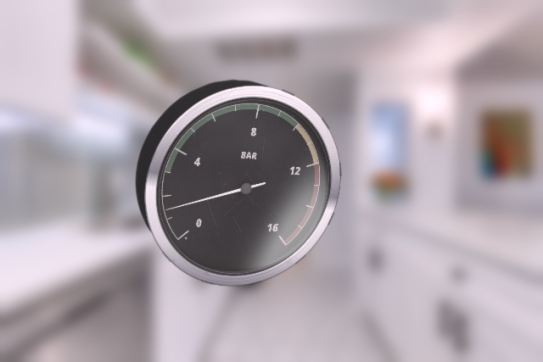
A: 1.5 (bar)
